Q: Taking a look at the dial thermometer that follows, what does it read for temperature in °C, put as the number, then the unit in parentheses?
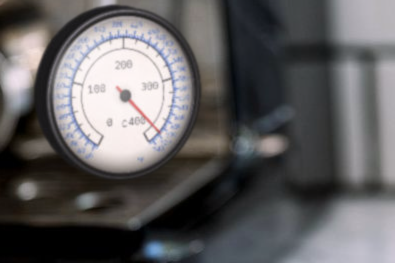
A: 380 (°C)
